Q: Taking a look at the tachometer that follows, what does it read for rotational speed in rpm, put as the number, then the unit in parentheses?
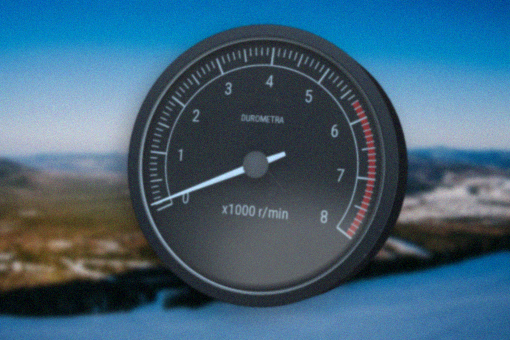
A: 100 (rpm)
